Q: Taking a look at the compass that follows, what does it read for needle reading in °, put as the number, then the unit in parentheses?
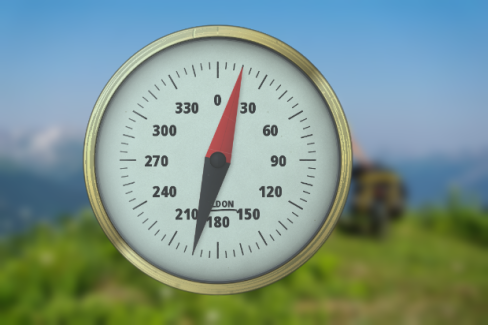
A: 15 (°)
